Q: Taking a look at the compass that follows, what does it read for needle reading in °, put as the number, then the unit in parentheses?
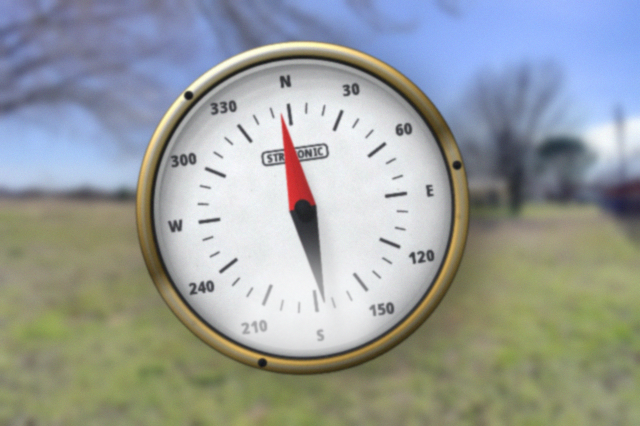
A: 355 (°)
